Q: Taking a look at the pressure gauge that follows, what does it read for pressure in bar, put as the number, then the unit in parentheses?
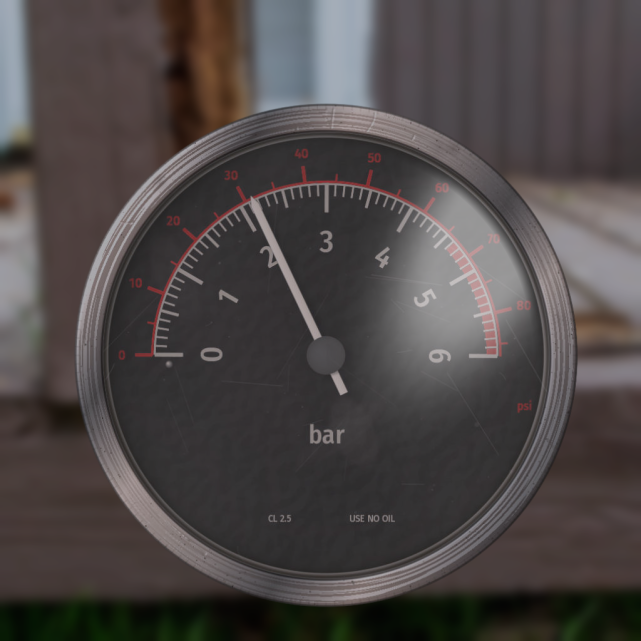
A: 2.15 (bar)
